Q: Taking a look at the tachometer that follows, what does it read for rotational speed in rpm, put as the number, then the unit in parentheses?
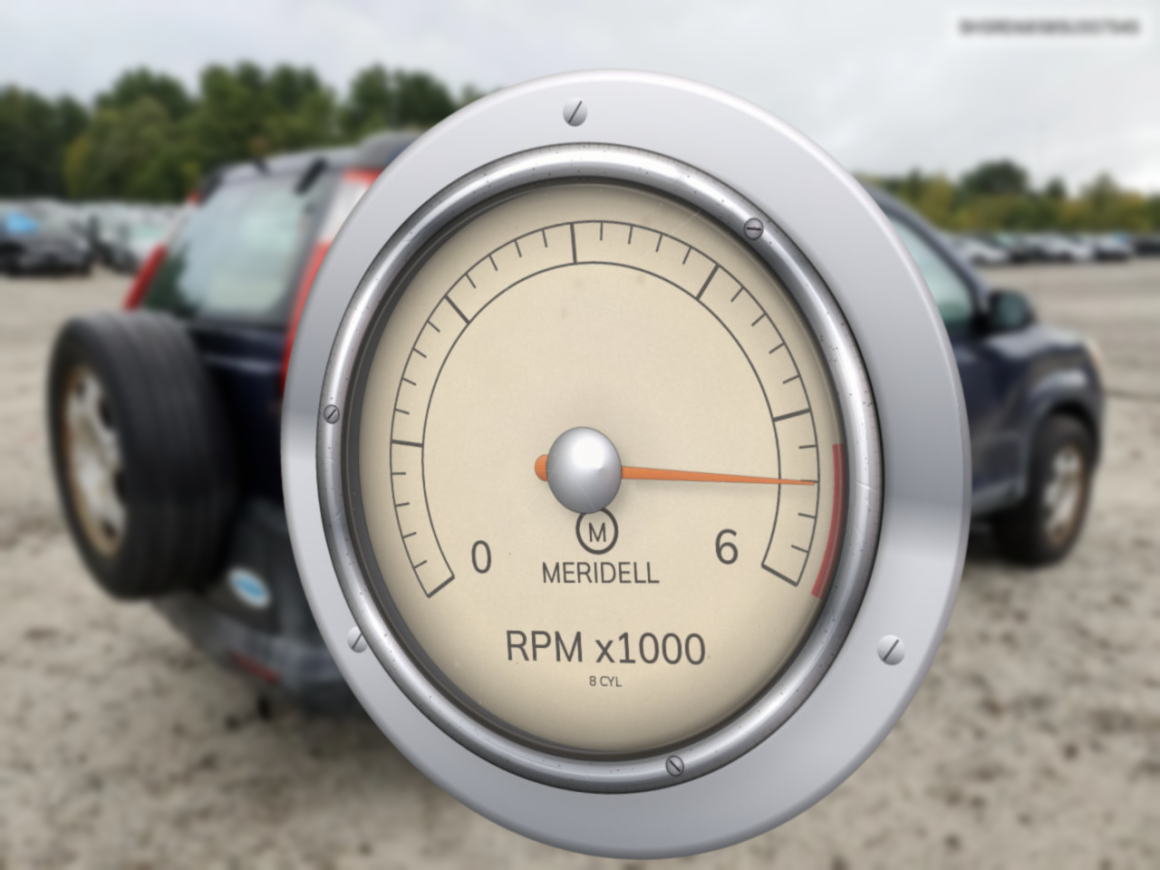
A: 5400 (rpm)
